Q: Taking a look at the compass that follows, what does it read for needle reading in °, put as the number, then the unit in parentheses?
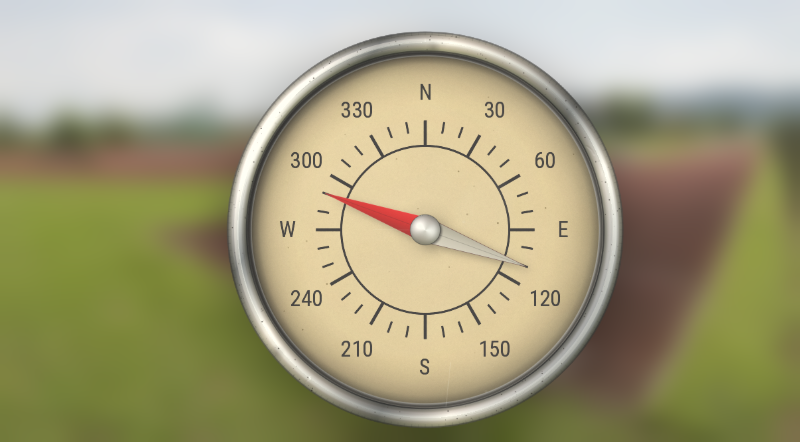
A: 290 (°)
